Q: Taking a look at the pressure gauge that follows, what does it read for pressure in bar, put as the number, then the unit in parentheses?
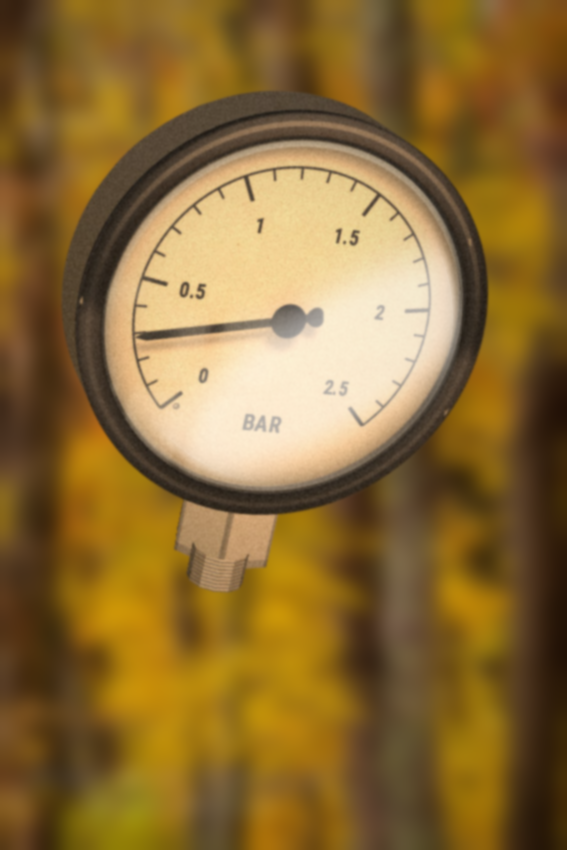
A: 0.3 (bar)
